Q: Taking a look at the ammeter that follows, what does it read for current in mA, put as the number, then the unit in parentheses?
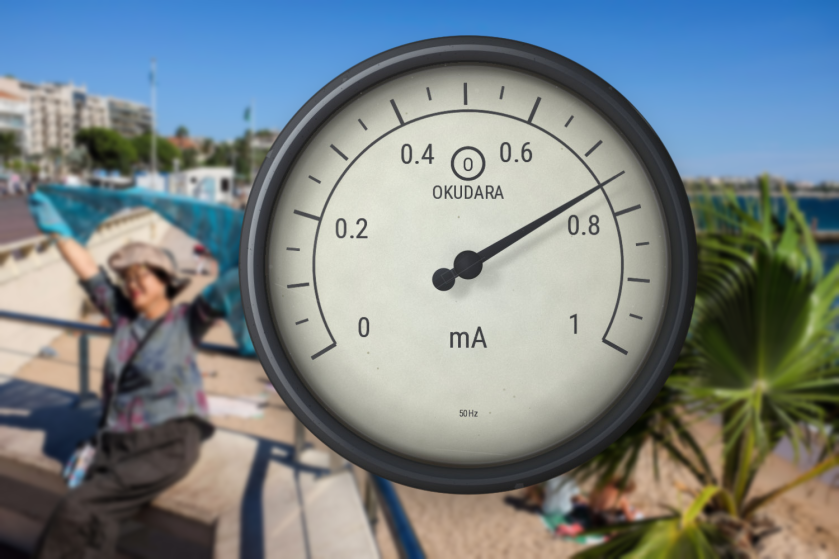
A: 0.75 (mA)
